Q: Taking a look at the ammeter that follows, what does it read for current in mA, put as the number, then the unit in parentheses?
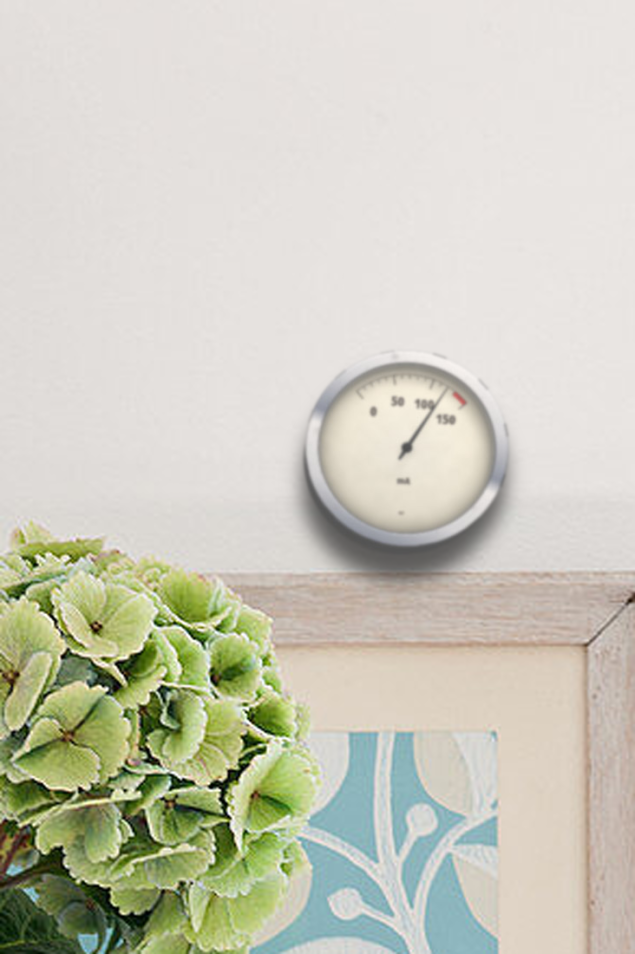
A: 120 (mA)
